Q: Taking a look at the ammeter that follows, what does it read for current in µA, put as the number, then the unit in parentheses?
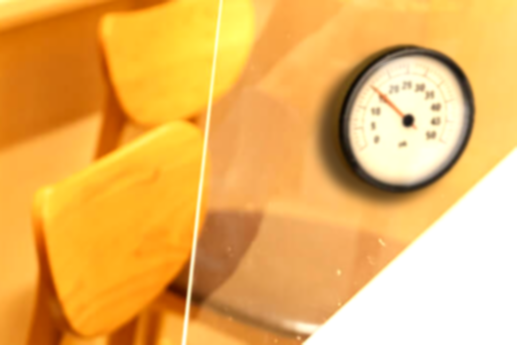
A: 15 (µA)
